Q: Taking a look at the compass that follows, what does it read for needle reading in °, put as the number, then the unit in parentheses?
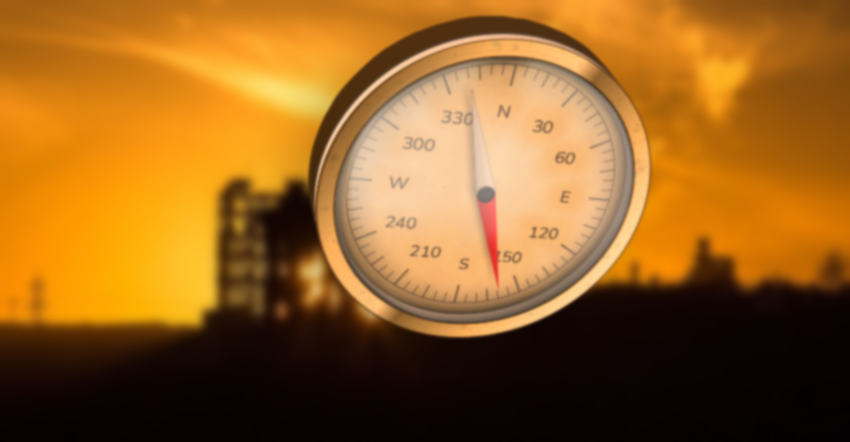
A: 160 (°)
